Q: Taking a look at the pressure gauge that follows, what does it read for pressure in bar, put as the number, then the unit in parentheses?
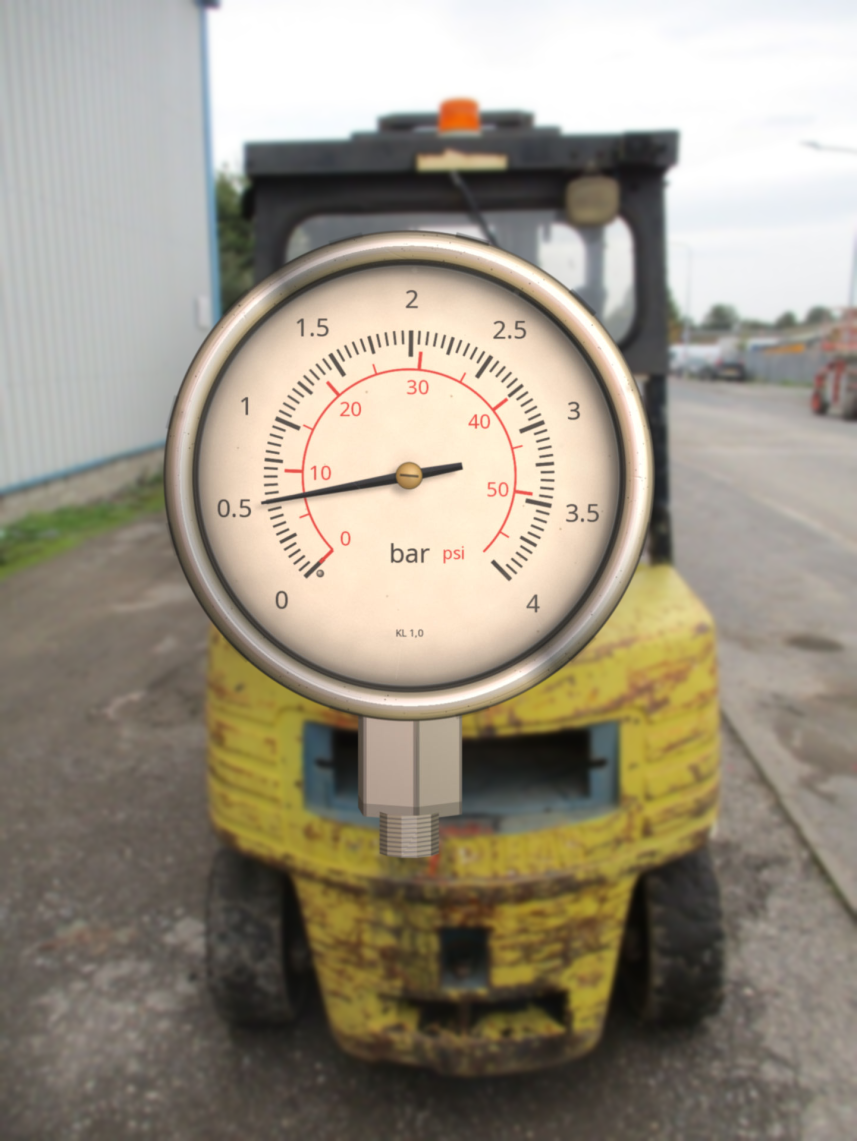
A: 0.5 (bar)
